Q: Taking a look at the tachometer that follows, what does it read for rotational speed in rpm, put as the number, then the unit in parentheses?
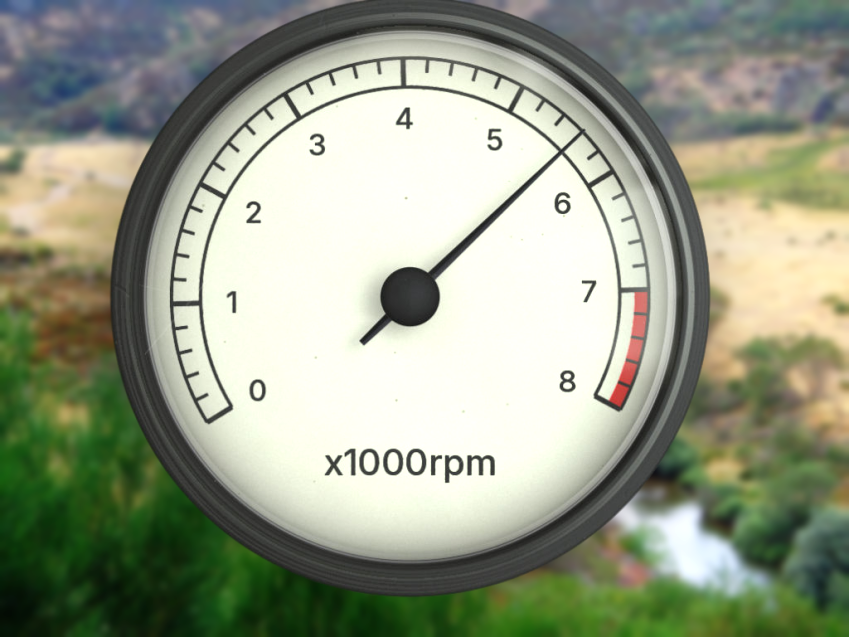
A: 5600 (rpm)
